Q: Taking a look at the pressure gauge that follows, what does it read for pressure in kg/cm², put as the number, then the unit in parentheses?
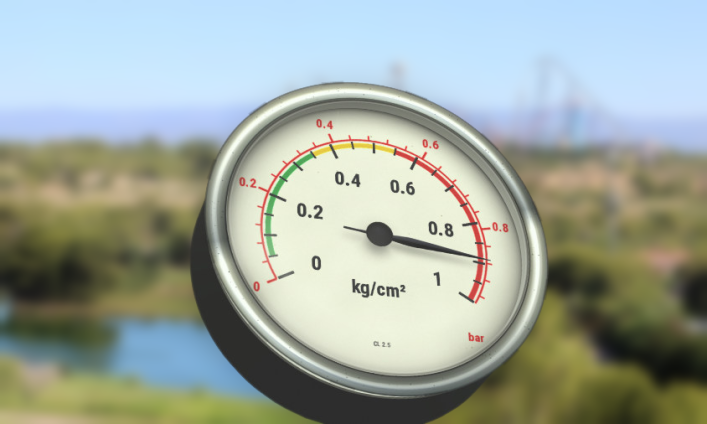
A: 0.9 (kg/cm²)
